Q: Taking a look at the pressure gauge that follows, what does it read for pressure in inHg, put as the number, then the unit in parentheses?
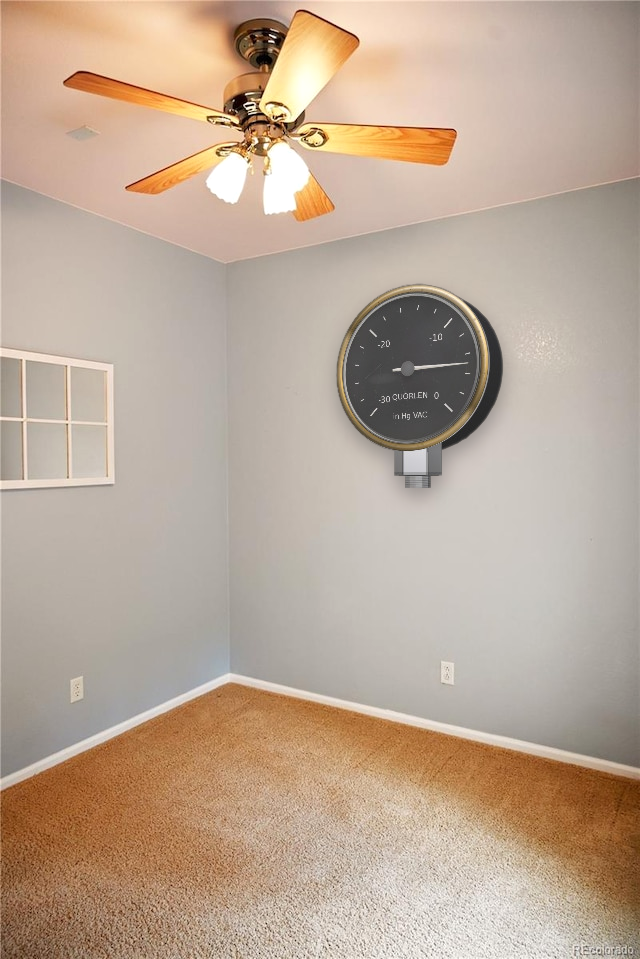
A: -5 (inHg)
